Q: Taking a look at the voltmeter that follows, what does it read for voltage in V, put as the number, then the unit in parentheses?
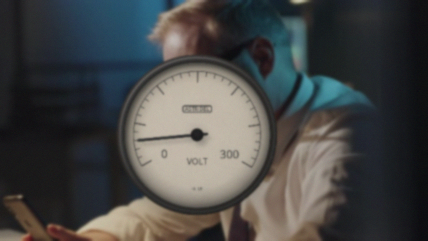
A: 30 (V)
